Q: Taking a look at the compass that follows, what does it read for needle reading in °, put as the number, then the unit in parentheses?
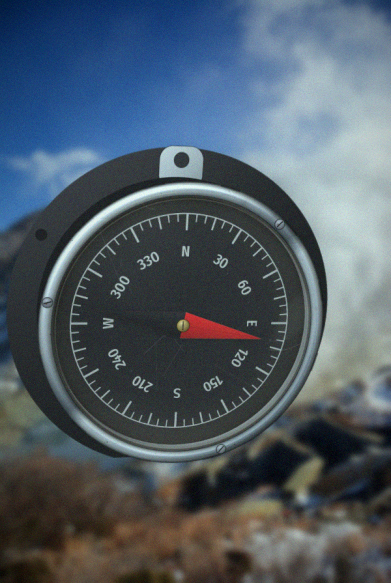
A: 100 (°)
